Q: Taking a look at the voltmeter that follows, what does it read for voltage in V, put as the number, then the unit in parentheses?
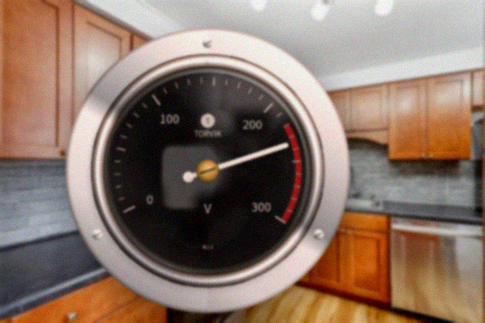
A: 235 (V)
